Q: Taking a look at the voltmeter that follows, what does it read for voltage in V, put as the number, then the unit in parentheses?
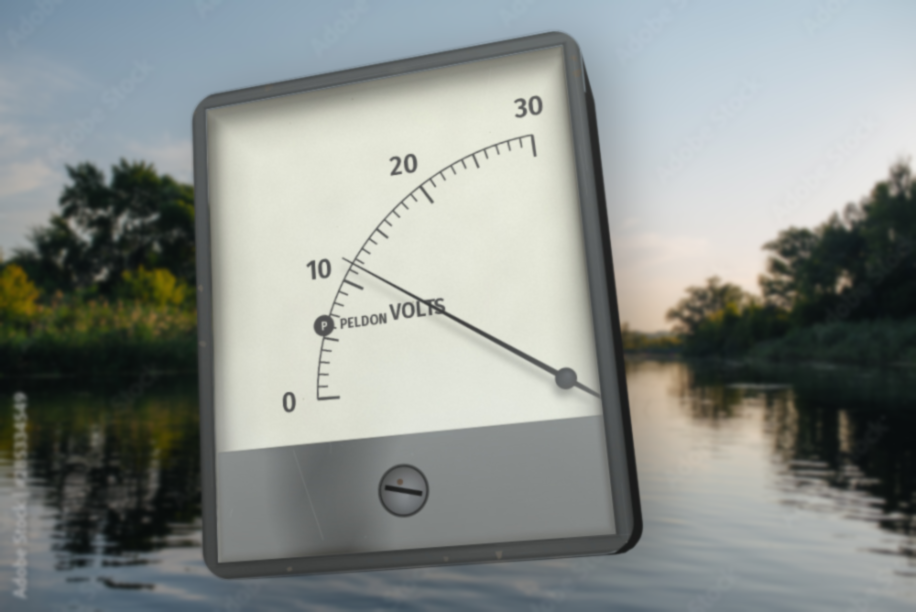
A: 11.5 (V)
